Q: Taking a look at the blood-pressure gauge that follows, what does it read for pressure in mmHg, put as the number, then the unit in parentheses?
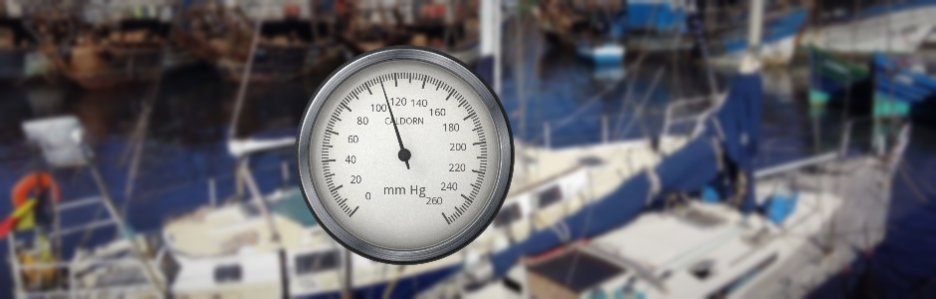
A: 110 (mmHg)
